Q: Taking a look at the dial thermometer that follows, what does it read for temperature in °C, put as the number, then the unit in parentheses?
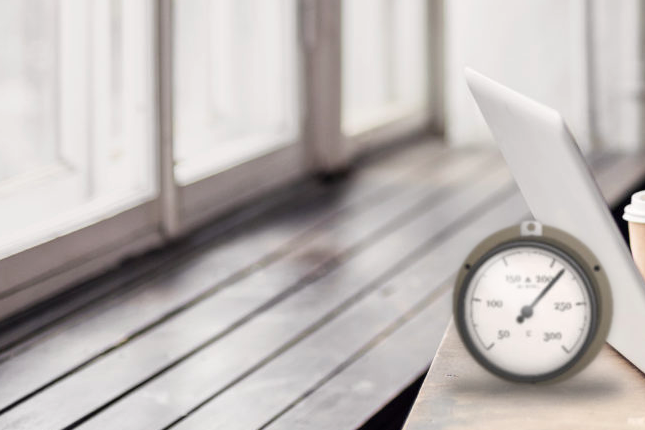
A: 212.5 (°C)
